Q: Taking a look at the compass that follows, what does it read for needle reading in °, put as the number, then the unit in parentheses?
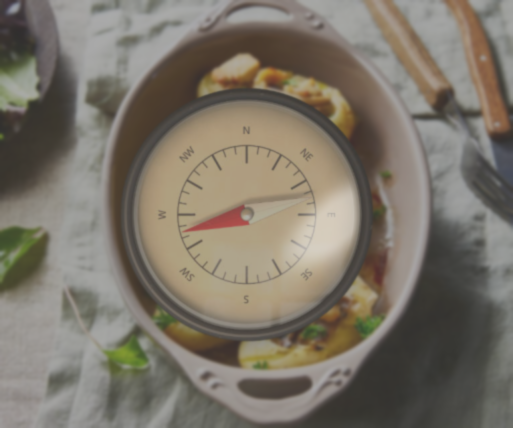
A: 255 (°)
